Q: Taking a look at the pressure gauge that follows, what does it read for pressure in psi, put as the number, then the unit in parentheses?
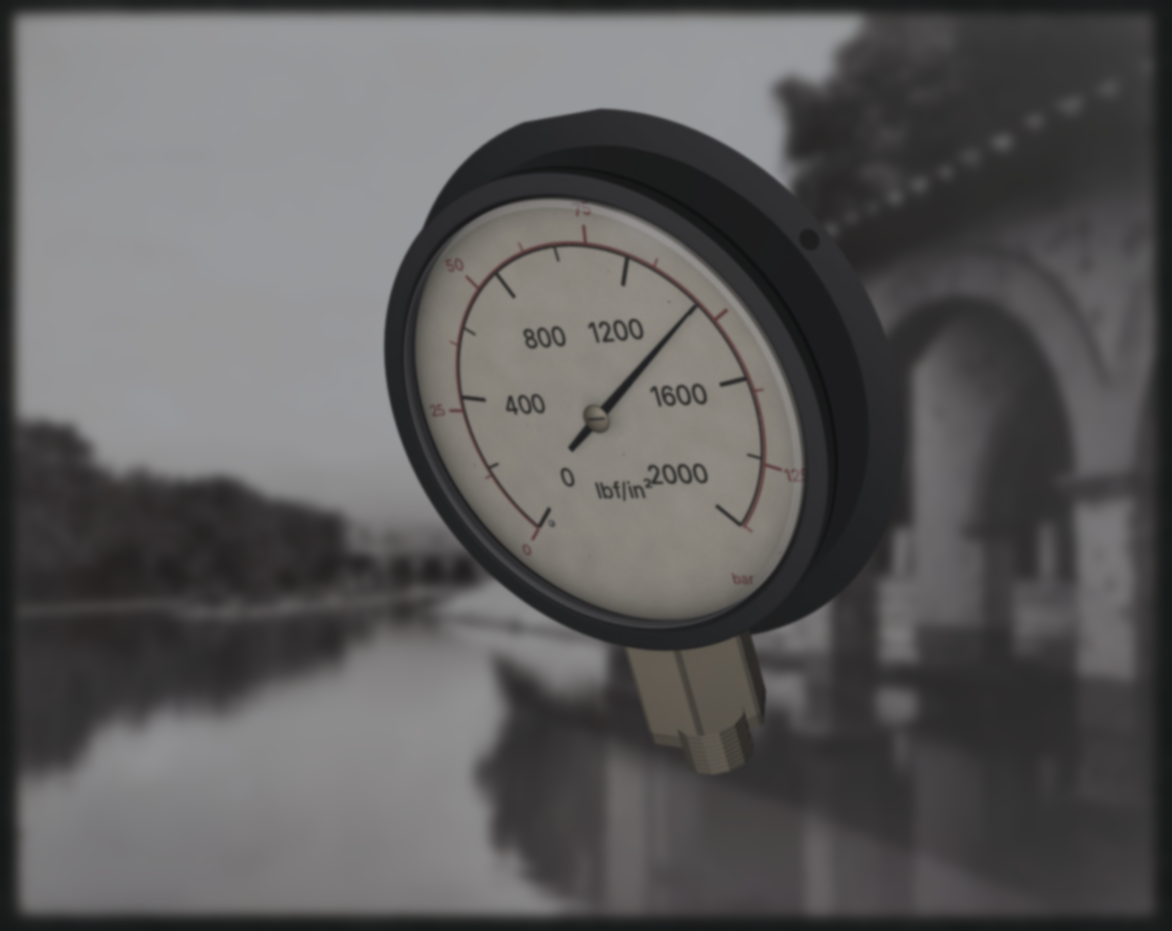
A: 1400 (psi)
